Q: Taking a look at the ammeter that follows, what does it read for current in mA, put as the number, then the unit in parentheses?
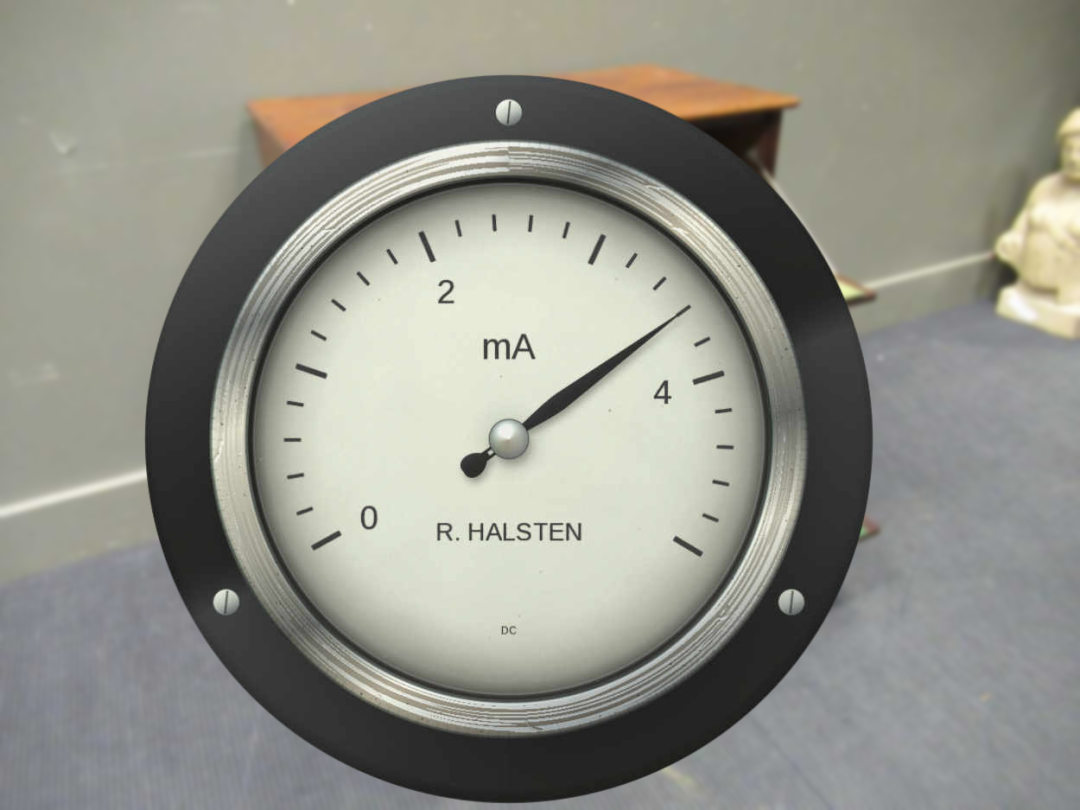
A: 3.6 (mA)
